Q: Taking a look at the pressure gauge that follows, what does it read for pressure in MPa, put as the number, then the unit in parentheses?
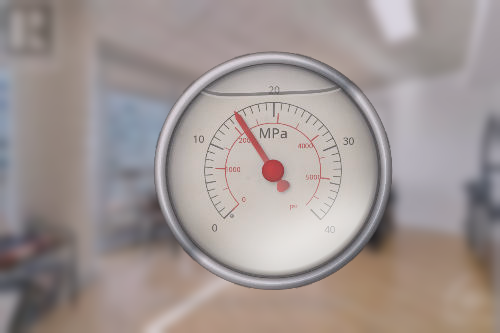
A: 15 (MPa)
